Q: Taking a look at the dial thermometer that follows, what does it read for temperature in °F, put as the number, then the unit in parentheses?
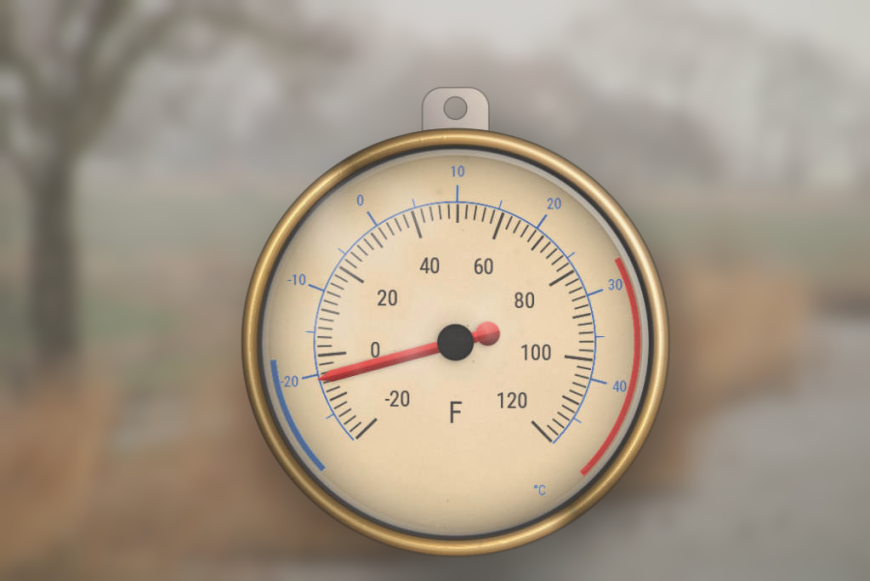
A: -5 (°F)
